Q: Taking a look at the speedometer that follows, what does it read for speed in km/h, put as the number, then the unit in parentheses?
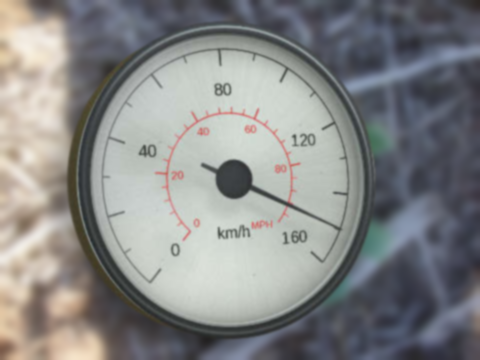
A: 150 (km/h)
